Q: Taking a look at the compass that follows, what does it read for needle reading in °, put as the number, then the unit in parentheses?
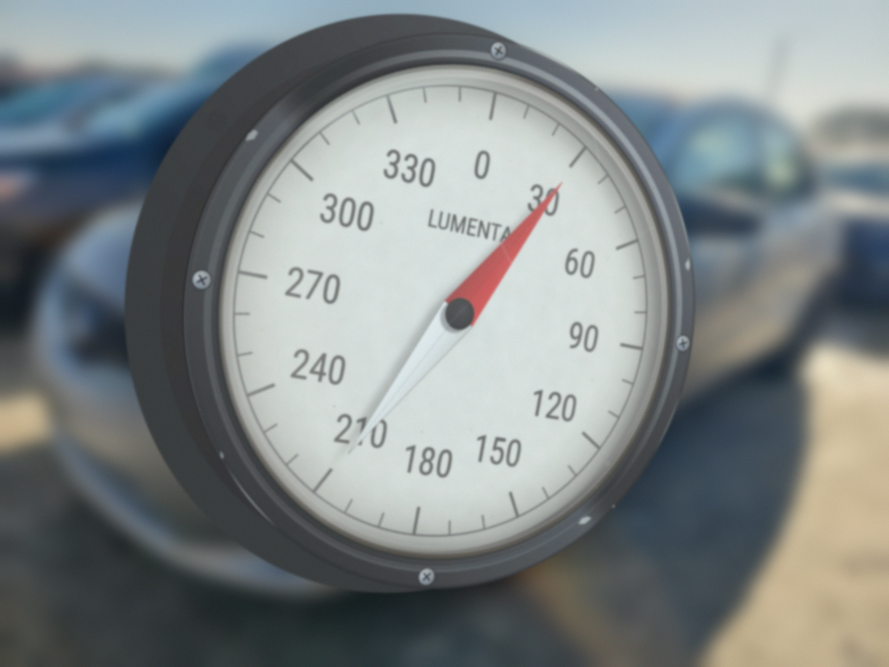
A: 30 (°)
